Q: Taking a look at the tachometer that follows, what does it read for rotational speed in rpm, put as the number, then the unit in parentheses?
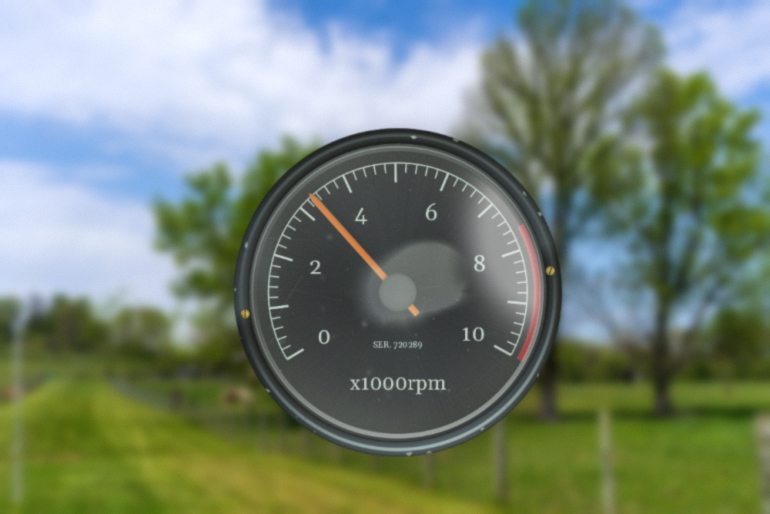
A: 3300 (rpm)
